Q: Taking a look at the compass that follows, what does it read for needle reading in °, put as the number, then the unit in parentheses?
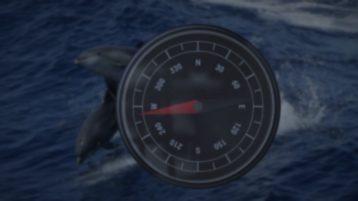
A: 262.5 (°)
